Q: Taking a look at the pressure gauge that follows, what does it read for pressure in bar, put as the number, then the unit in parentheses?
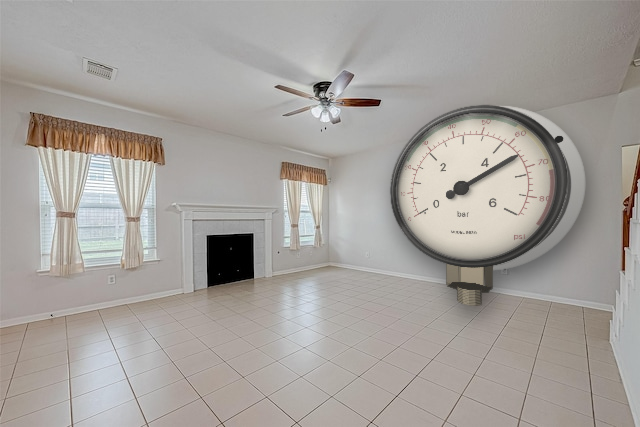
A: 4.5 (bar)
